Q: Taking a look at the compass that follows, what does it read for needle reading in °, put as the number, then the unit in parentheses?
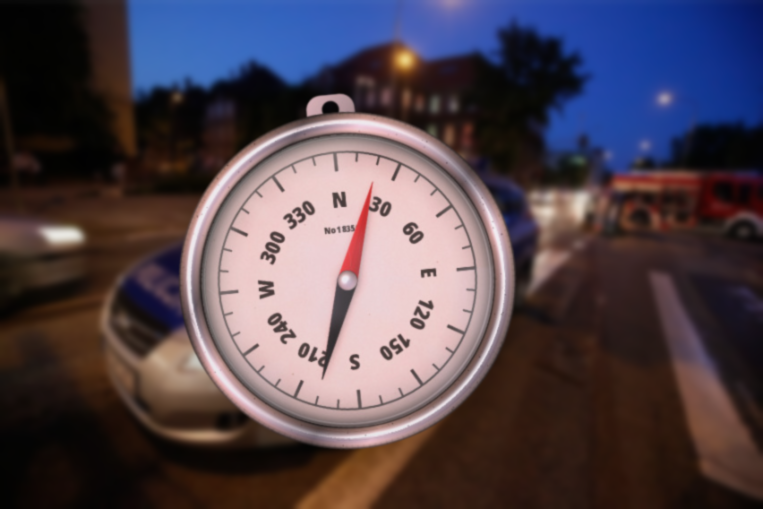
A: 20 (°)
